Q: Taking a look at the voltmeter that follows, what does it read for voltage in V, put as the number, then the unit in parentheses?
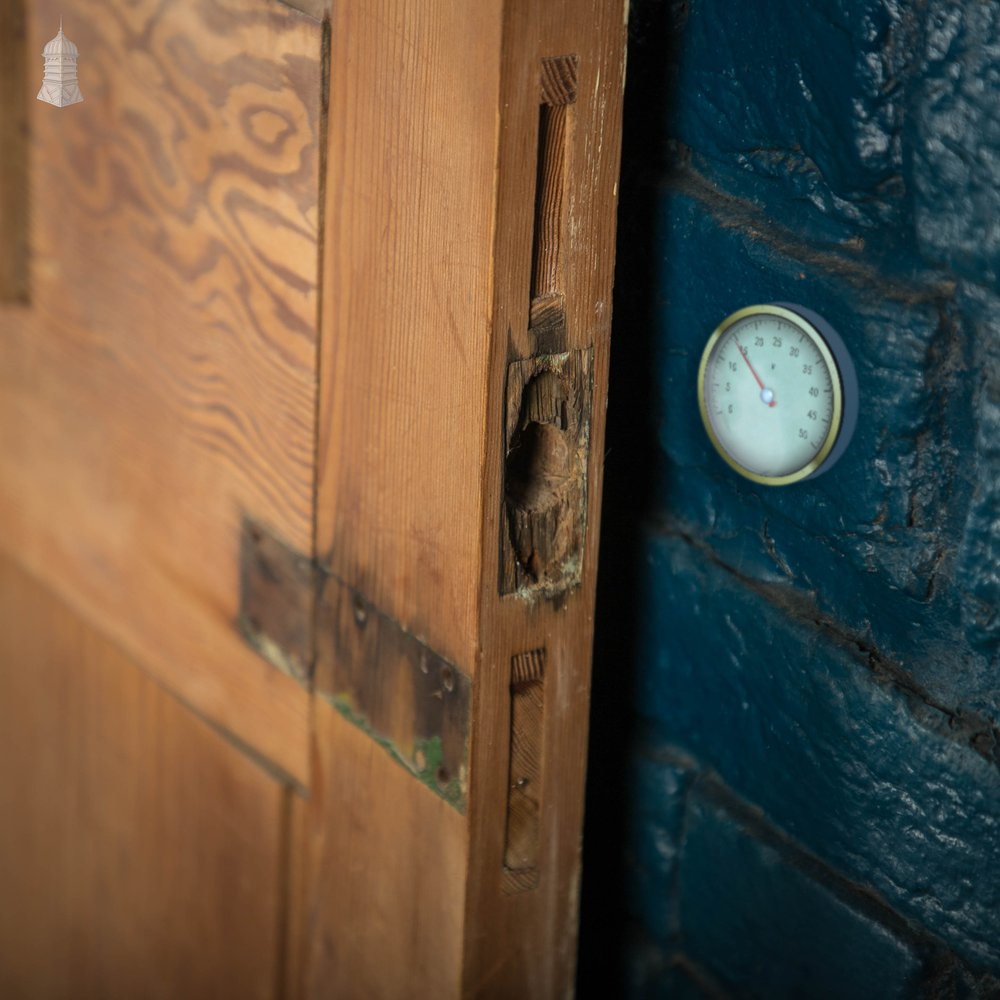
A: 15 (V)
